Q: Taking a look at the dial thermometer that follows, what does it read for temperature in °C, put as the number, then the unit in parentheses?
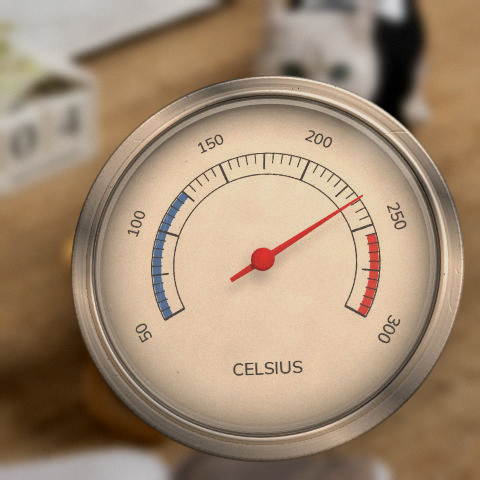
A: 235 (°C)
